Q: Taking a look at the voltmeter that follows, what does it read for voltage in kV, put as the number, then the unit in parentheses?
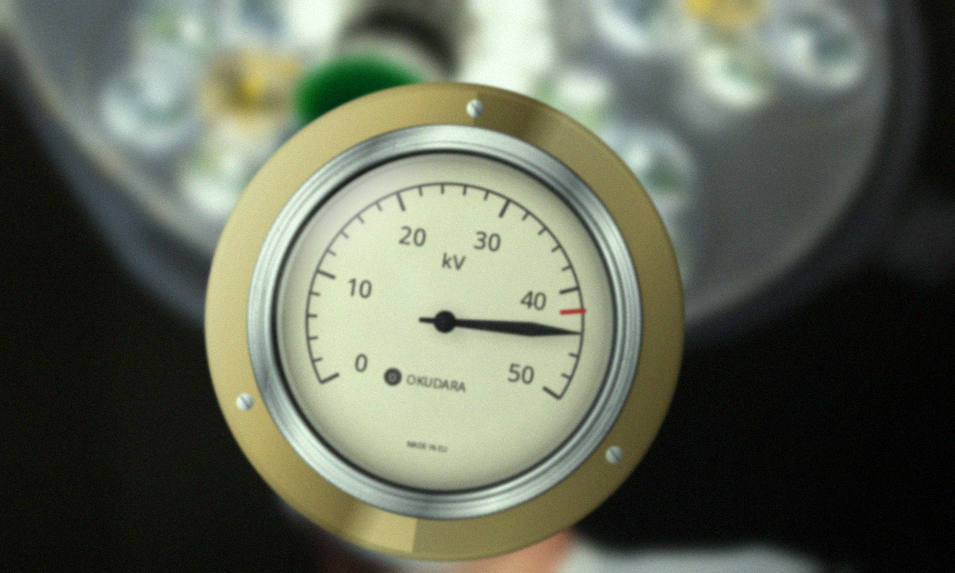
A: 44 (kV)
